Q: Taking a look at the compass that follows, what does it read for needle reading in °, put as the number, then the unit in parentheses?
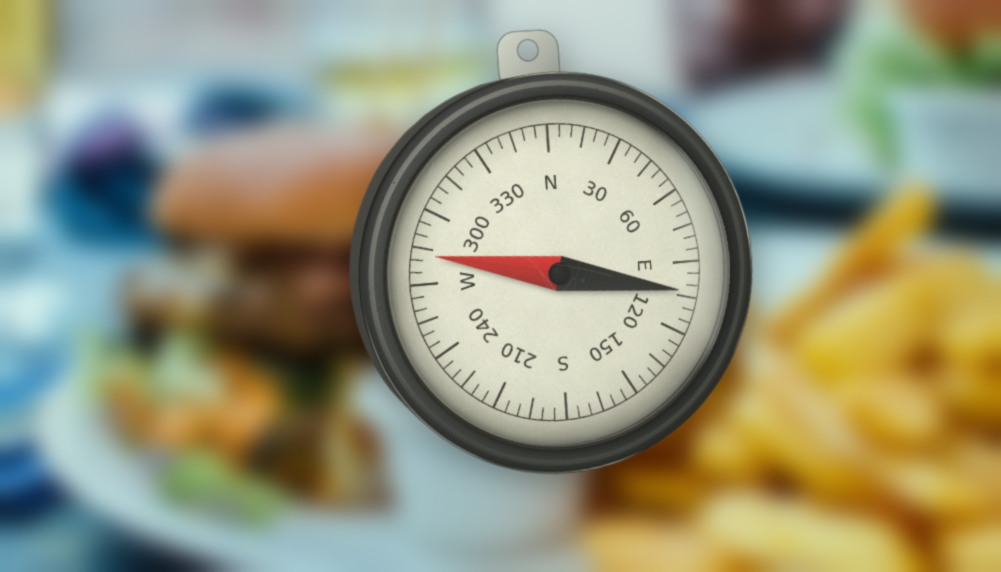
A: 282.5 (°)
